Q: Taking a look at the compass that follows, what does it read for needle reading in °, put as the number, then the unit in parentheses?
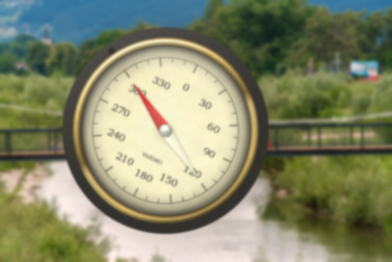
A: 300 (°)
